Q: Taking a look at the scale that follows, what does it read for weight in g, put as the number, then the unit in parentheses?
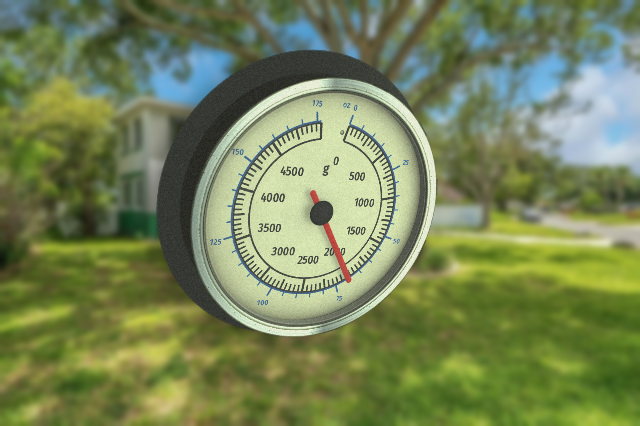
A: 2000 (g)
